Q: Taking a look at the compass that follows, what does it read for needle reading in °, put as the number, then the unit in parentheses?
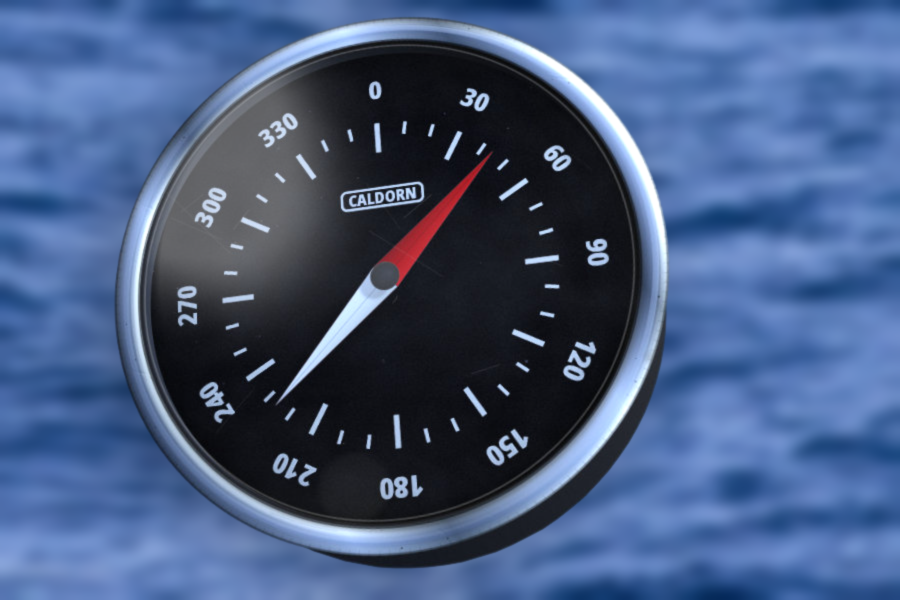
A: 45 (°)
